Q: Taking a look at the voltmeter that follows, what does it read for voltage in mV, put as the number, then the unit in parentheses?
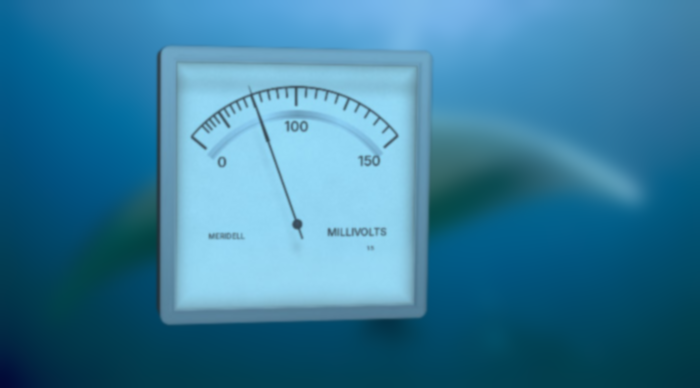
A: 75 (mV)
